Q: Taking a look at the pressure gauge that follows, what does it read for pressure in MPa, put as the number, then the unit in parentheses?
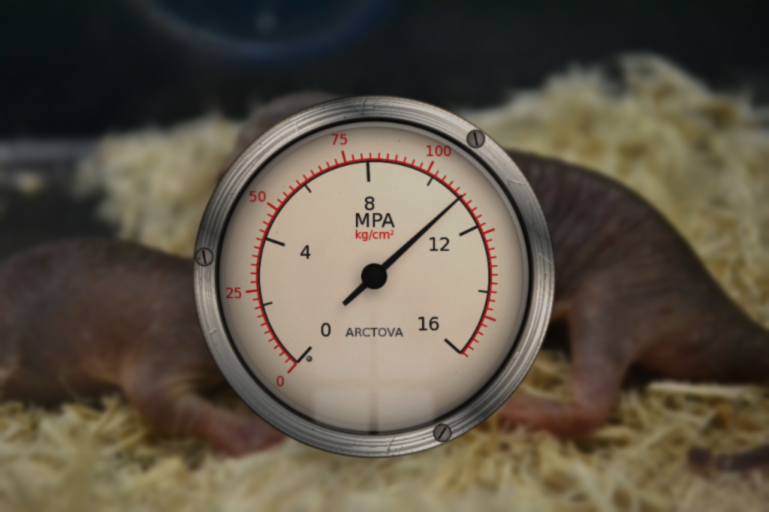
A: 11 (MPa)
